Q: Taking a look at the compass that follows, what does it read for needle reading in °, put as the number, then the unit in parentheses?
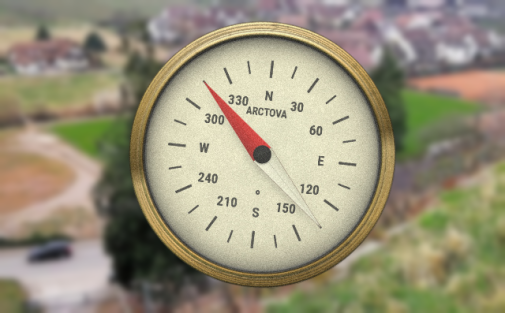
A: 315 (°)
